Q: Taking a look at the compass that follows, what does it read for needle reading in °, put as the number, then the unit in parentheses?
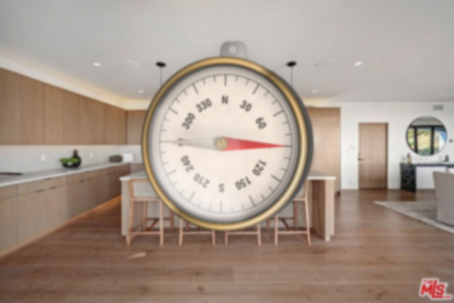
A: 90 (°)
